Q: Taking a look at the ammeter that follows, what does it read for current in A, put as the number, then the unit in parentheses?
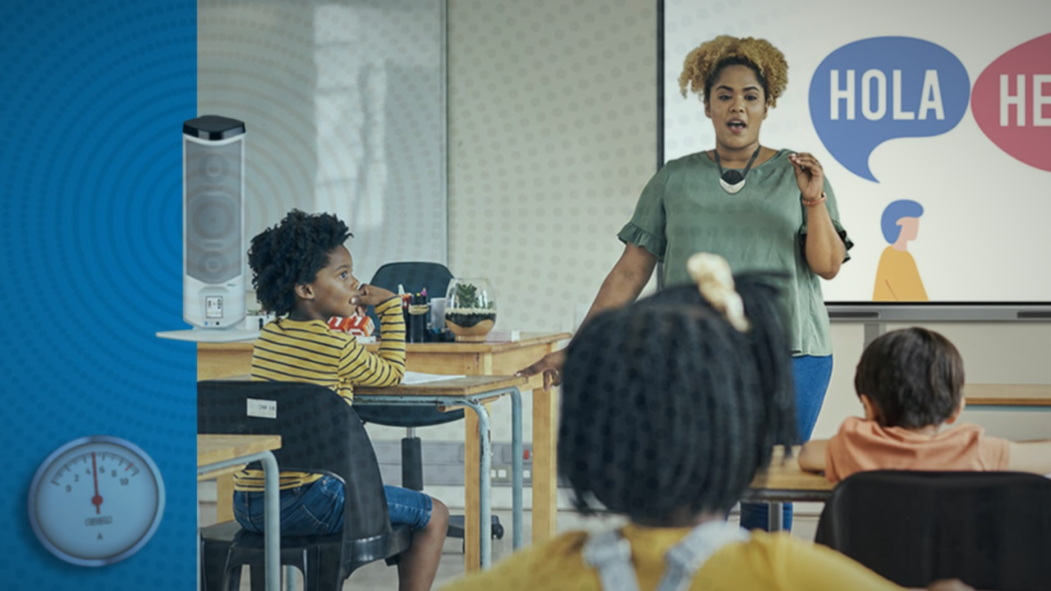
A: 5 (A)
